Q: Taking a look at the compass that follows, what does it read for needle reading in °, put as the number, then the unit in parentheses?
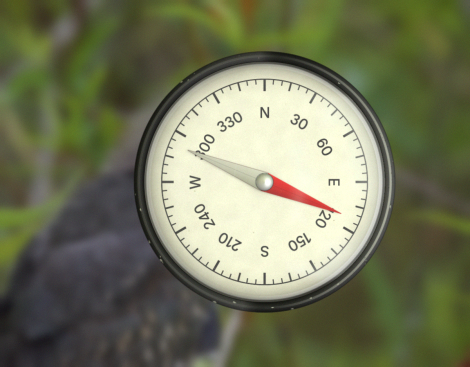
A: 112.5 (°)
